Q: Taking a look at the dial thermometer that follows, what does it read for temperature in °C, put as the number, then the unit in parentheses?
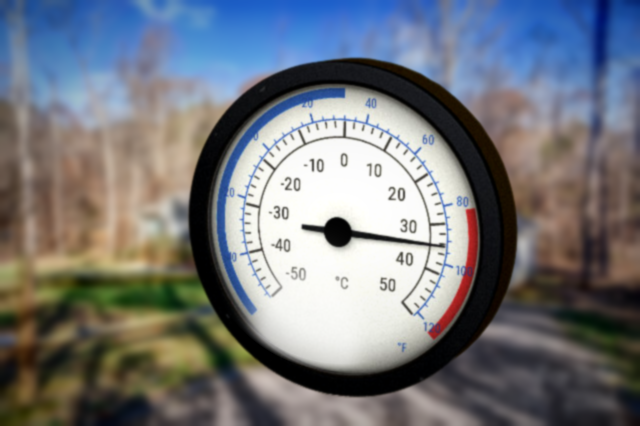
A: 34 (°C)
